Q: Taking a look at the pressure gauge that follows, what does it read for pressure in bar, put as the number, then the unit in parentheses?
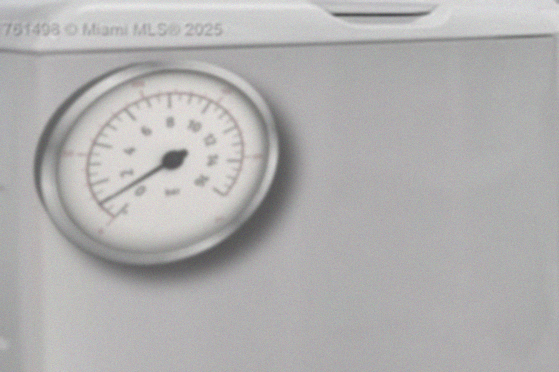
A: 1 (bar)
